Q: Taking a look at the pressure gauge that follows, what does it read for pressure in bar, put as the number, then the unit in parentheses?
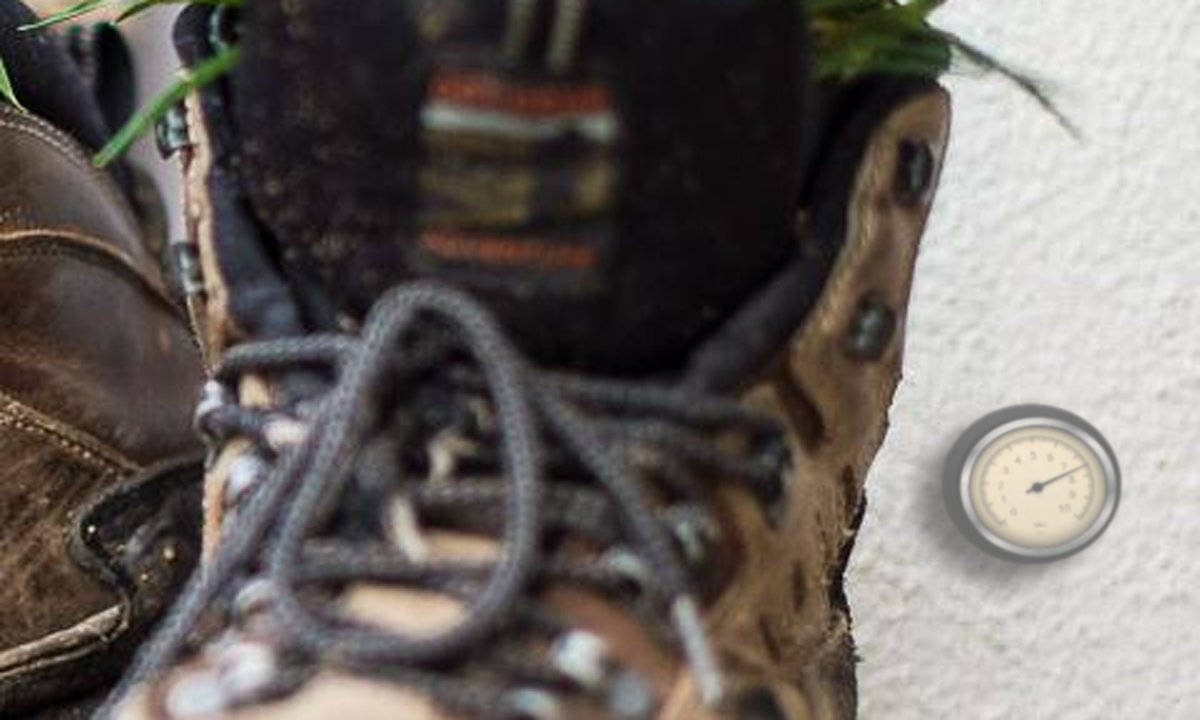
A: 7.5 (bar)
